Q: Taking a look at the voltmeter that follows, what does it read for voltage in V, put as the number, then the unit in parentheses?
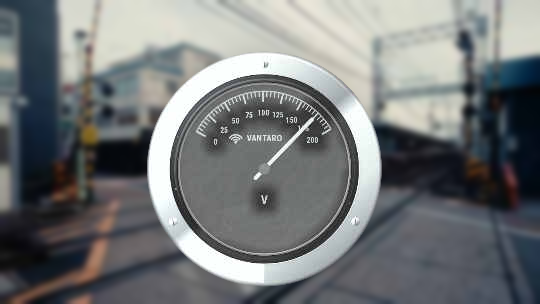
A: 175 (V)
